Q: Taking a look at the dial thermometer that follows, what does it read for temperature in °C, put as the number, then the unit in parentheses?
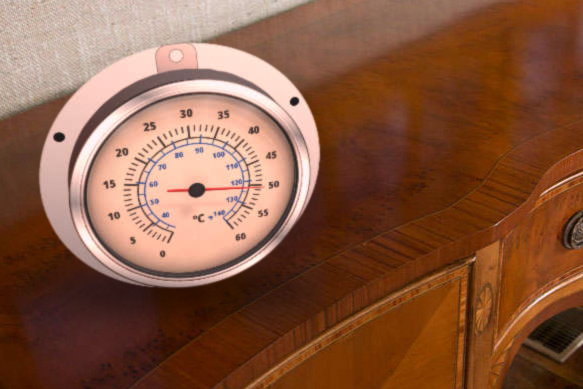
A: 50 (°C)
